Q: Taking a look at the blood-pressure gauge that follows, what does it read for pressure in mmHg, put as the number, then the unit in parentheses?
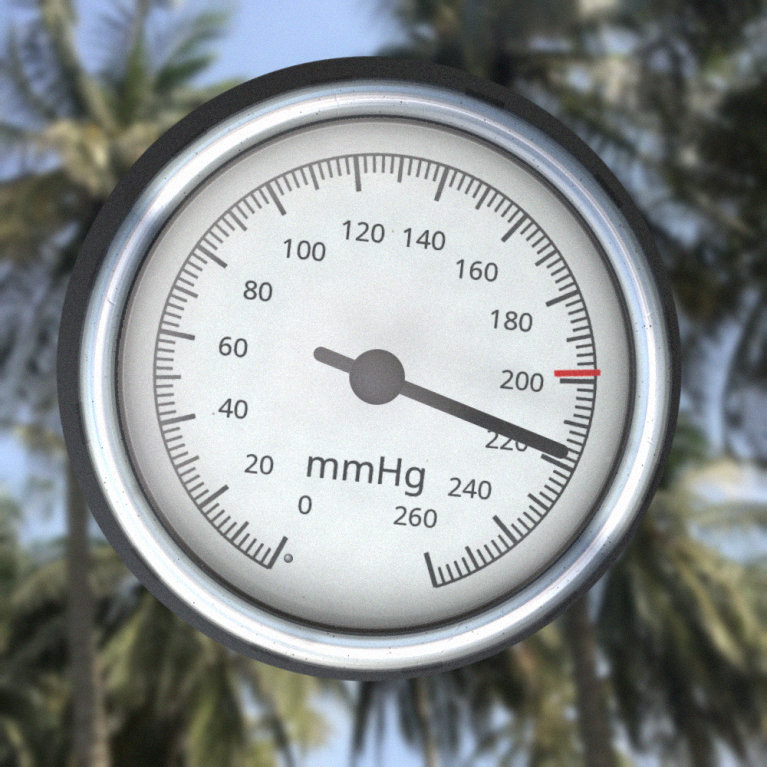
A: 217 (mmHg)
